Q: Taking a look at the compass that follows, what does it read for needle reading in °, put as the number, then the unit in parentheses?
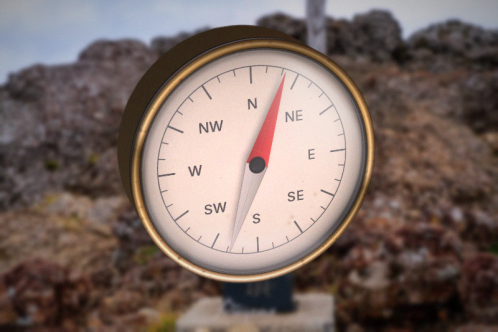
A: 20 (°)
